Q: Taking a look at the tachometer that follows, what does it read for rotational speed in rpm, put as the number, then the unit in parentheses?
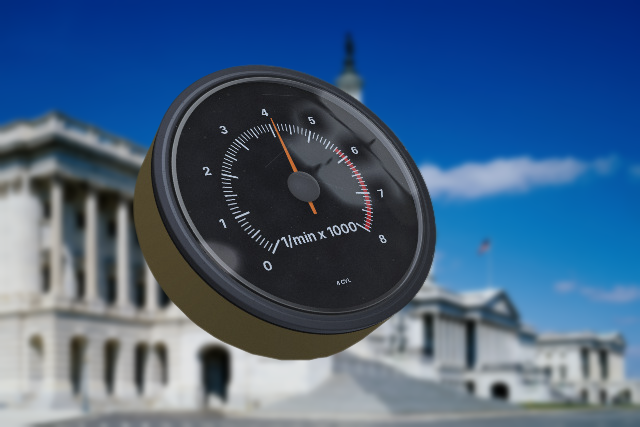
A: 4000 (rpm)
